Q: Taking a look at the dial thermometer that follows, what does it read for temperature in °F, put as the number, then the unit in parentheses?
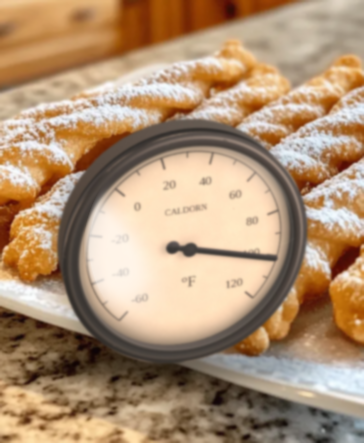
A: 100 (°F)
